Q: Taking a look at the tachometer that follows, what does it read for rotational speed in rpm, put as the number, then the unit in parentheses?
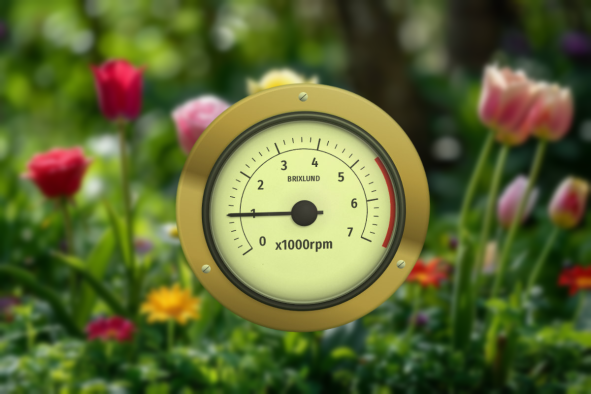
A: 1000 (rpm)
